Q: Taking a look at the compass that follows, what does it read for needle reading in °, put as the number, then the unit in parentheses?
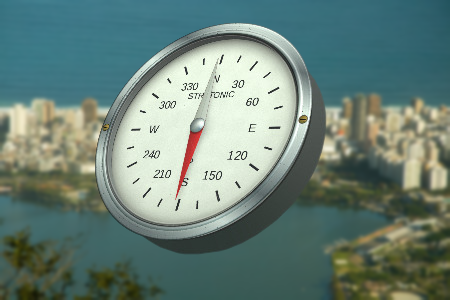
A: 180 (°)
